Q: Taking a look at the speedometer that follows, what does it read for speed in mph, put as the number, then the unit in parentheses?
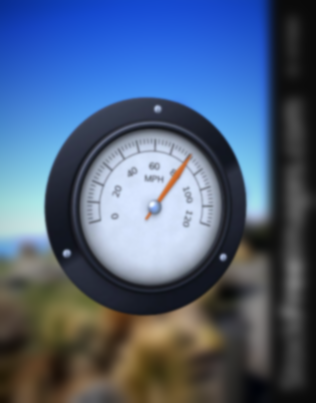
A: 80 (mph)
